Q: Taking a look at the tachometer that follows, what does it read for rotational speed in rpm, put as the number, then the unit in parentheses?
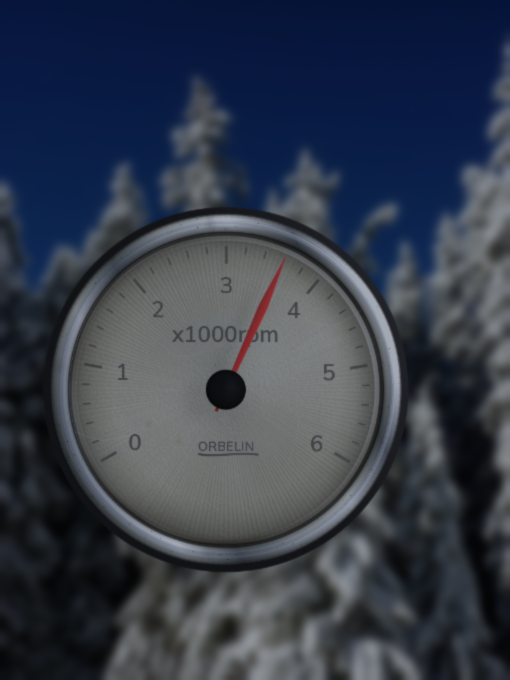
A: 3600 (rpm)
